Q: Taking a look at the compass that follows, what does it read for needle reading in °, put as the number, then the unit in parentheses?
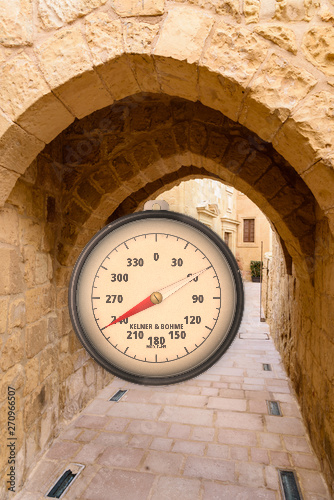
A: 240 (°)
